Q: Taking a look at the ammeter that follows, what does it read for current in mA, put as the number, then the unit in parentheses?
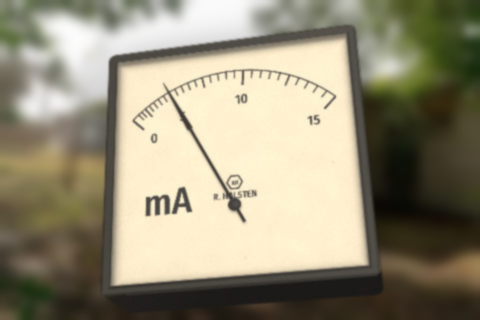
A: 5 (mA)
